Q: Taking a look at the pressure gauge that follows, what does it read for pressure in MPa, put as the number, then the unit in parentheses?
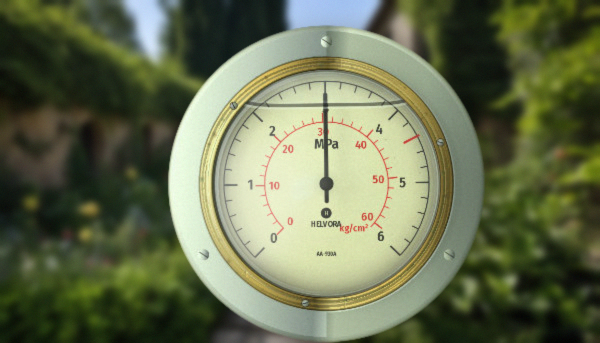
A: 3 (MPa)
